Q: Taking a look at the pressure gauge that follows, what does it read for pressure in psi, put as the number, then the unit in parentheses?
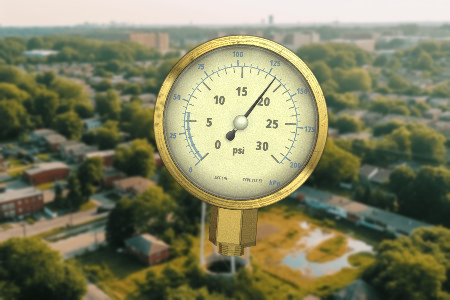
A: 19 (psi)
